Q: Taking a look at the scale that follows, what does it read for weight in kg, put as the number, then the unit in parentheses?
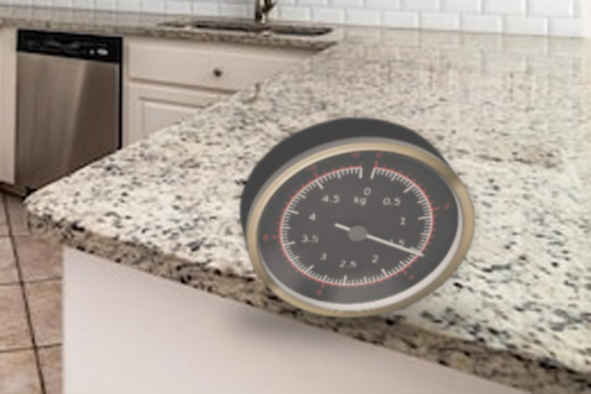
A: 1.5 (kg)
